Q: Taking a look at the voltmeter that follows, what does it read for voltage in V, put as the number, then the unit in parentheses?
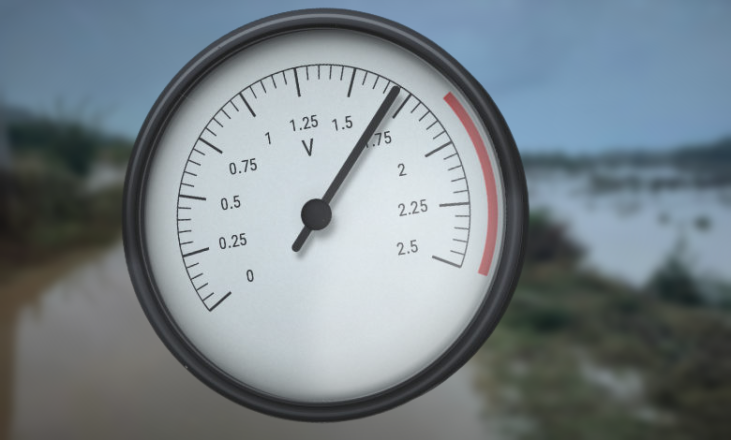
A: 1.7 (V)
